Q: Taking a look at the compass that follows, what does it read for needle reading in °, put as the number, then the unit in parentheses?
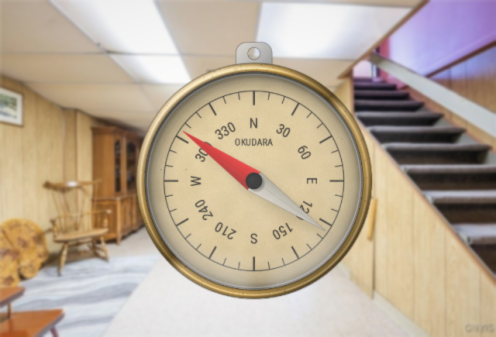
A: 305 (°)
